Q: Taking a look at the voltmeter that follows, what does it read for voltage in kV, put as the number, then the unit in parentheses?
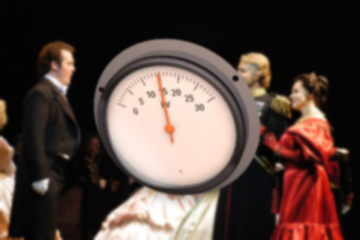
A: 15 (kV)
